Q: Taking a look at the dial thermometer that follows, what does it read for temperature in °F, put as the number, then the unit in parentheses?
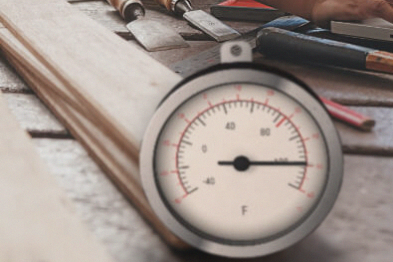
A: 120 (°F)
